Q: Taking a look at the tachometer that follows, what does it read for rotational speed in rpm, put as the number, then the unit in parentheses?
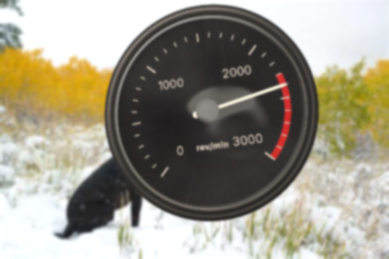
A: 2400 (rpm)
